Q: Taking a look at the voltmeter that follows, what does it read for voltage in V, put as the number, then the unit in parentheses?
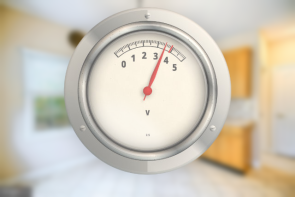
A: 3.5 (V)
